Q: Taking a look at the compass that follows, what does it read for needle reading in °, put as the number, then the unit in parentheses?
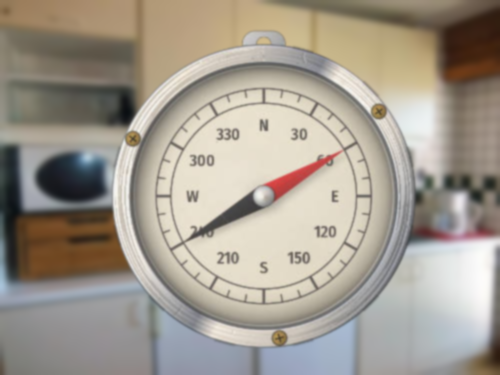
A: 60 (°)
